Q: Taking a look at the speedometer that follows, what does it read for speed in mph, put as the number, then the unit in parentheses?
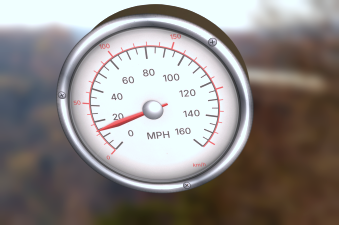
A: 15 (mph)
